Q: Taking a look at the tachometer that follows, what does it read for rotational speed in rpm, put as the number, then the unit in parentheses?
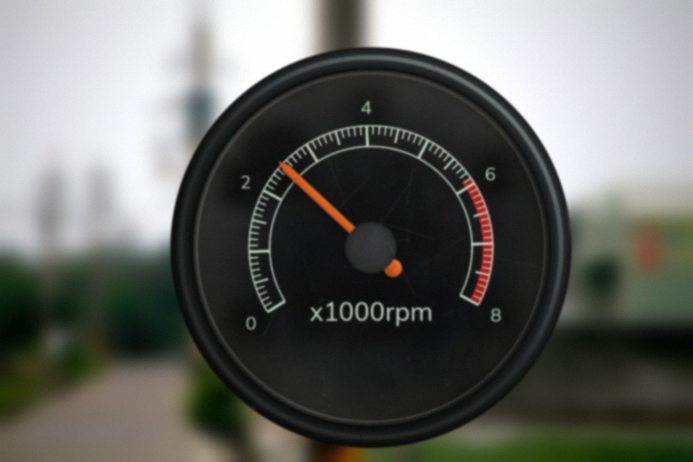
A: 2500 (rpm)
